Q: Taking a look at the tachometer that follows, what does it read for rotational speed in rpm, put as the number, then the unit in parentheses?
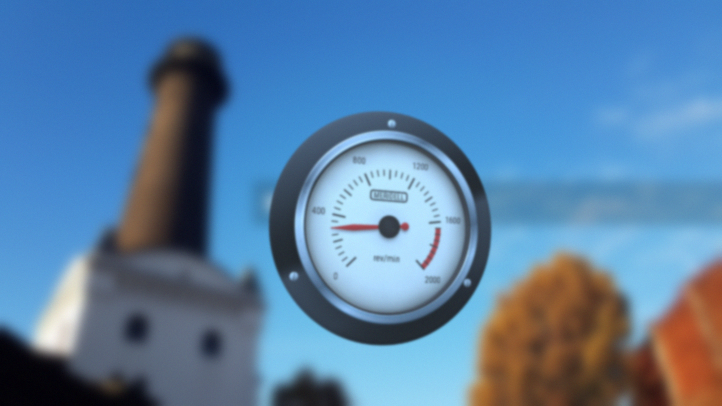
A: 300 (rpm)
